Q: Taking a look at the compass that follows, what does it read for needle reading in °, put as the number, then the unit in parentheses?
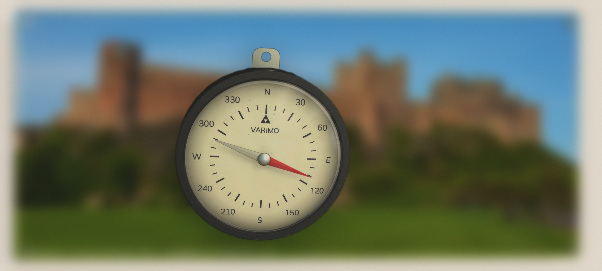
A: 110 (°)
